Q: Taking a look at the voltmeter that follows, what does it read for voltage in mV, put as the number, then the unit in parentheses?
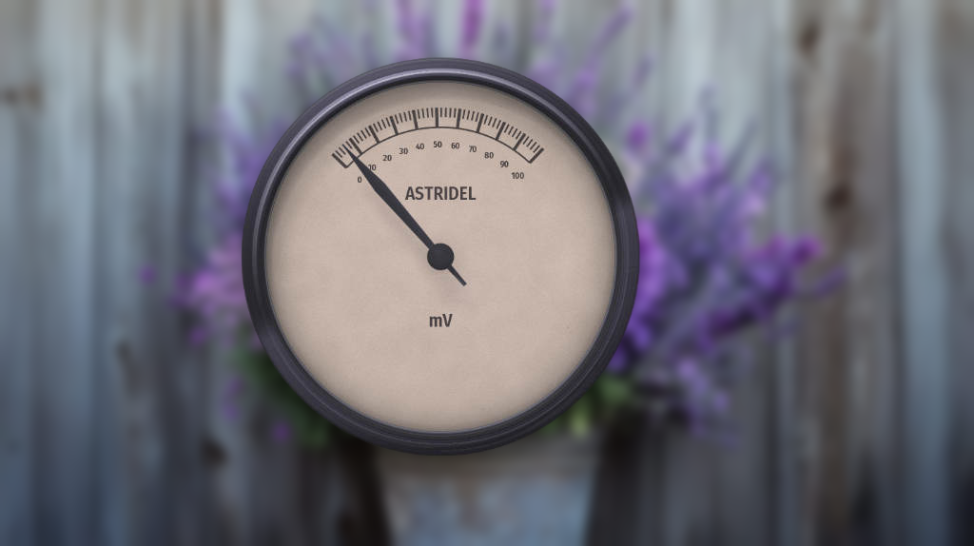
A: 6 (mV)
